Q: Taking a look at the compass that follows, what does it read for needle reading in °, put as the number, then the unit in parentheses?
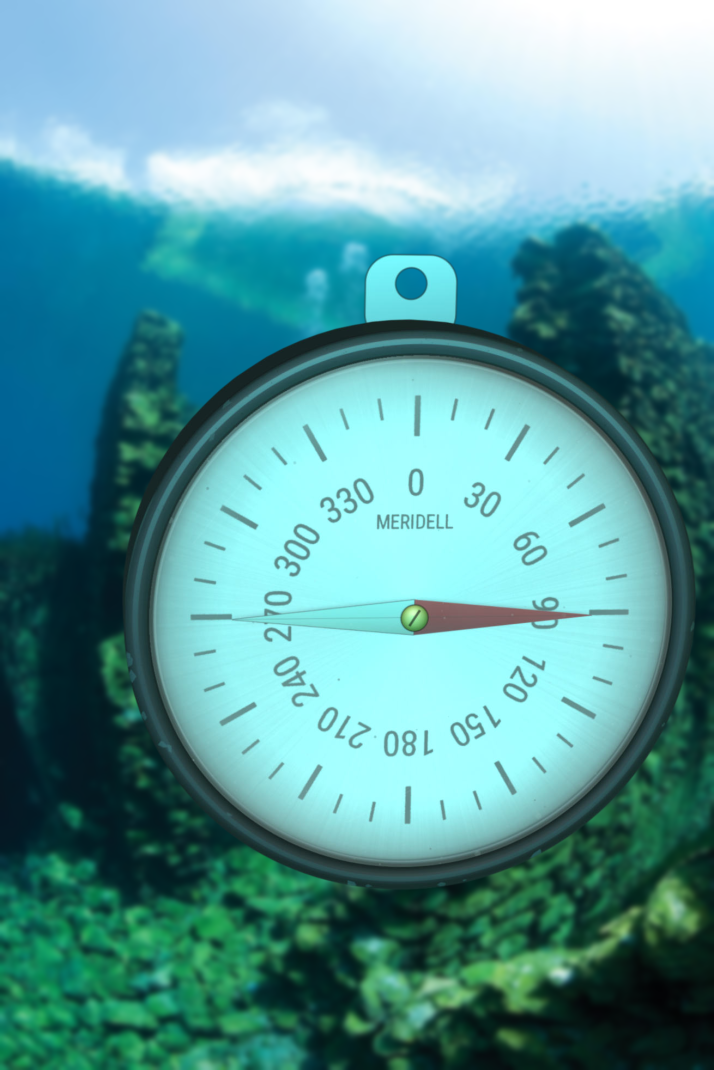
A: 90 (°)
